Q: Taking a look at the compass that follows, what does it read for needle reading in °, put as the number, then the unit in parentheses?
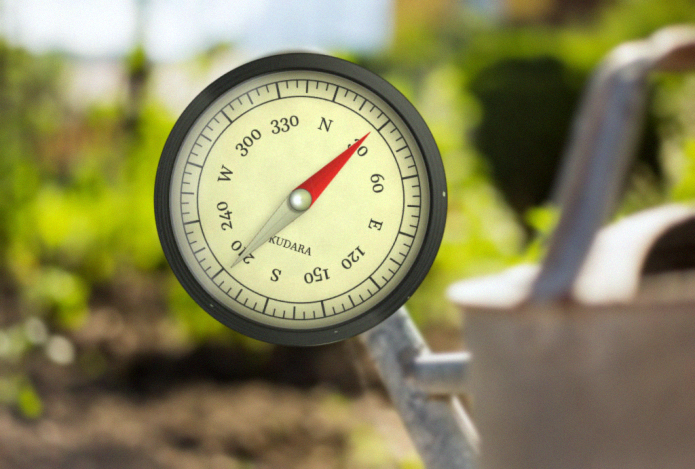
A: 27.5 (°)
